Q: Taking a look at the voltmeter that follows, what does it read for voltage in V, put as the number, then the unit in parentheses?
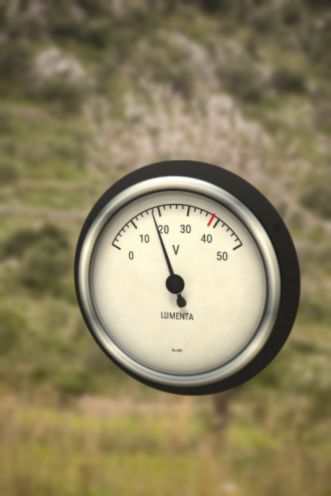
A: 18 (V)
